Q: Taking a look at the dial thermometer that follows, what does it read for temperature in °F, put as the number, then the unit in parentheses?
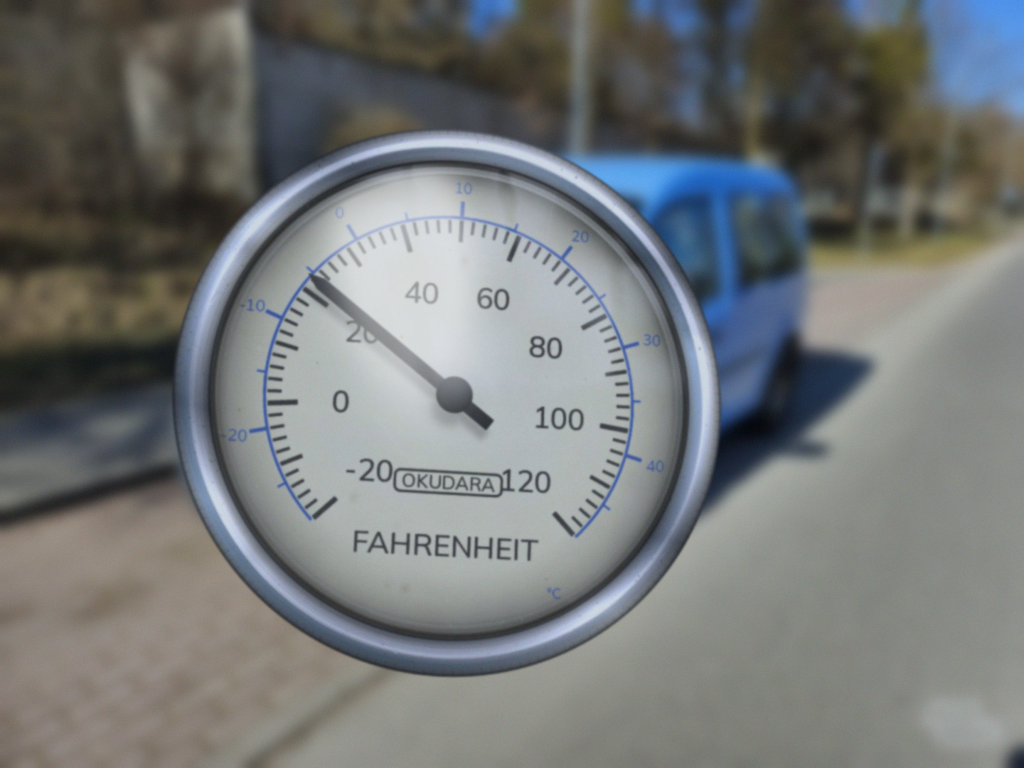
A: 22 (°F)
